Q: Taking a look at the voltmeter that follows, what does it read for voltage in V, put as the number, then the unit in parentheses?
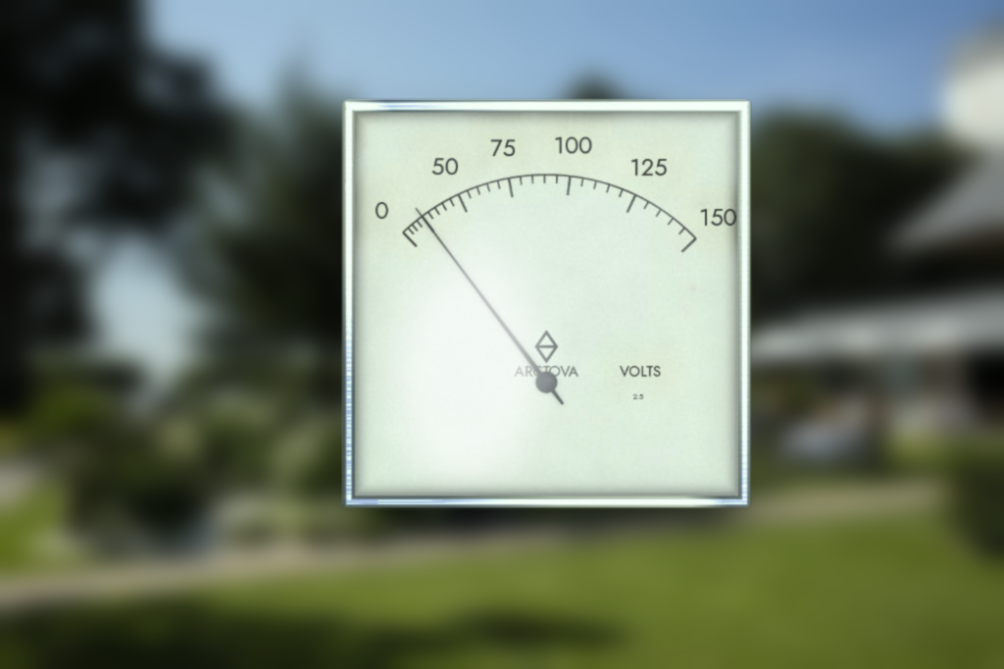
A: 25 (V)
